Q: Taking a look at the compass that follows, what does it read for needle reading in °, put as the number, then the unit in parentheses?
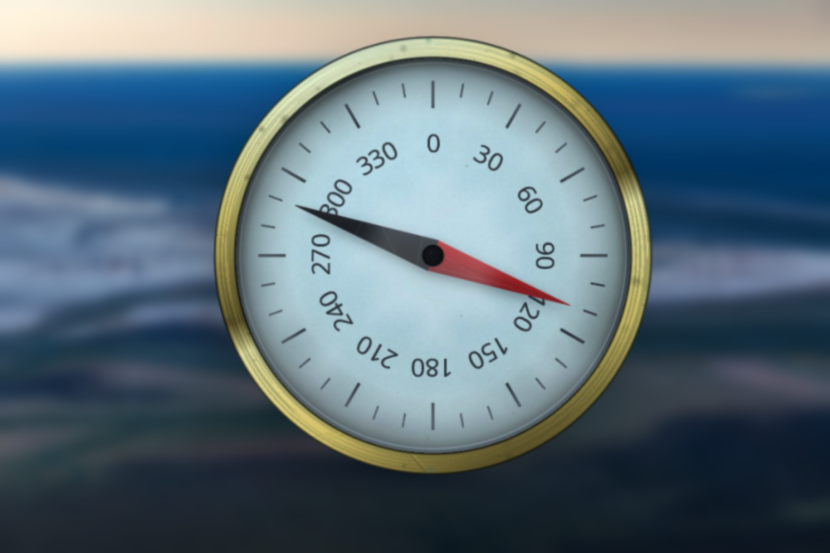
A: 110 (°)
